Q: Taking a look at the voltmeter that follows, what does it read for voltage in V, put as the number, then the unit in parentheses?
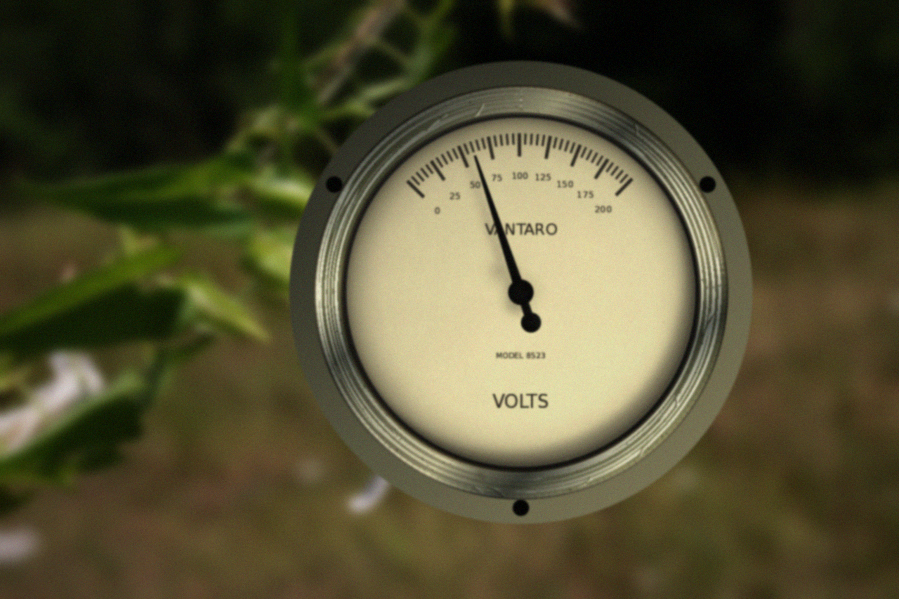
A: 60 (V)
